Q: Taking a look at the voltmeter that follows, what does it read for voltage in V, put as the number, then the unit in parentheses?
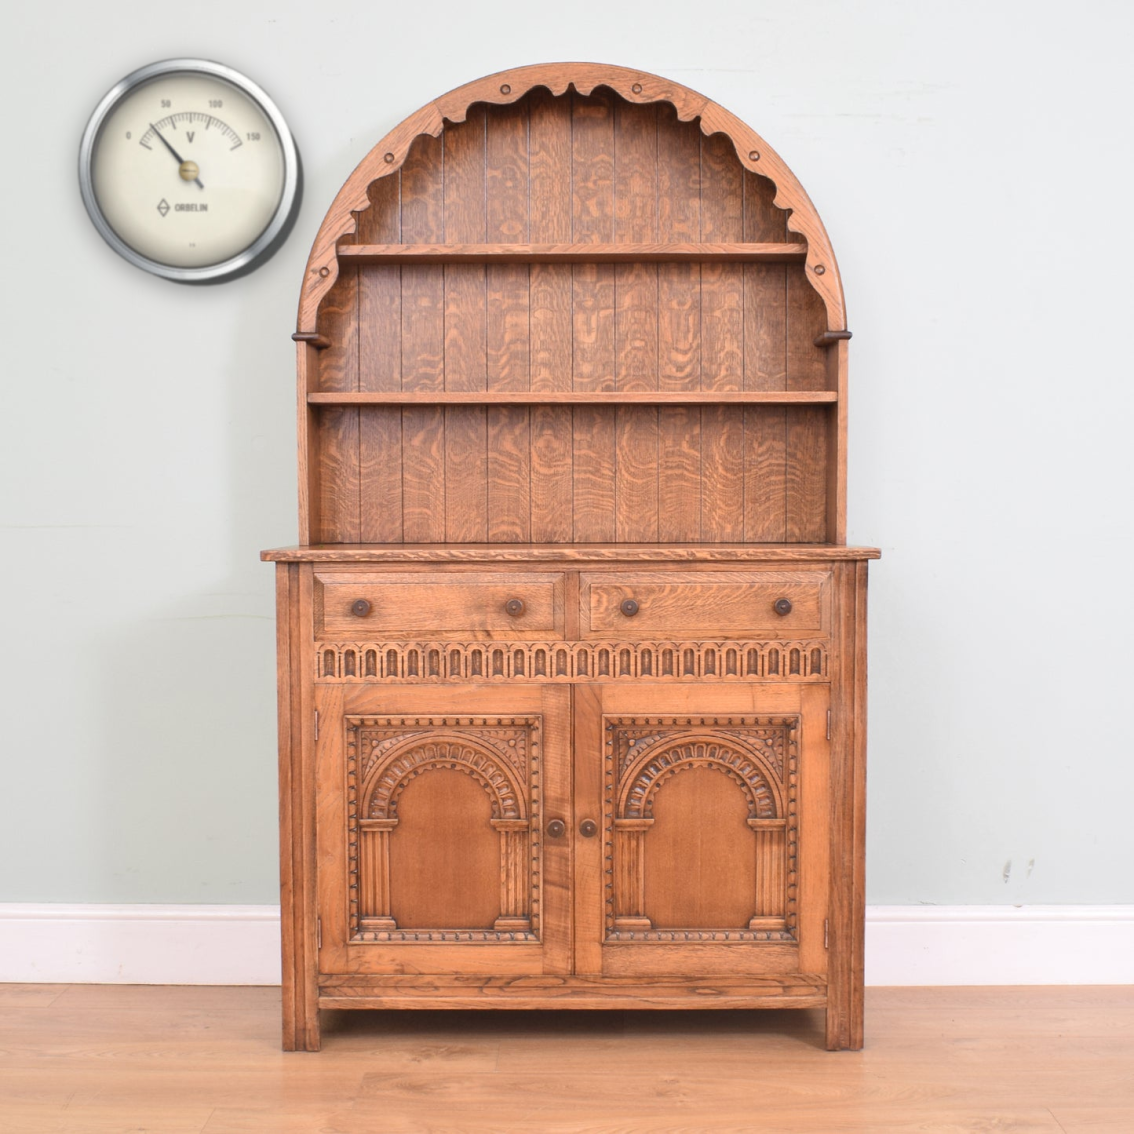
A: 25 (V)
